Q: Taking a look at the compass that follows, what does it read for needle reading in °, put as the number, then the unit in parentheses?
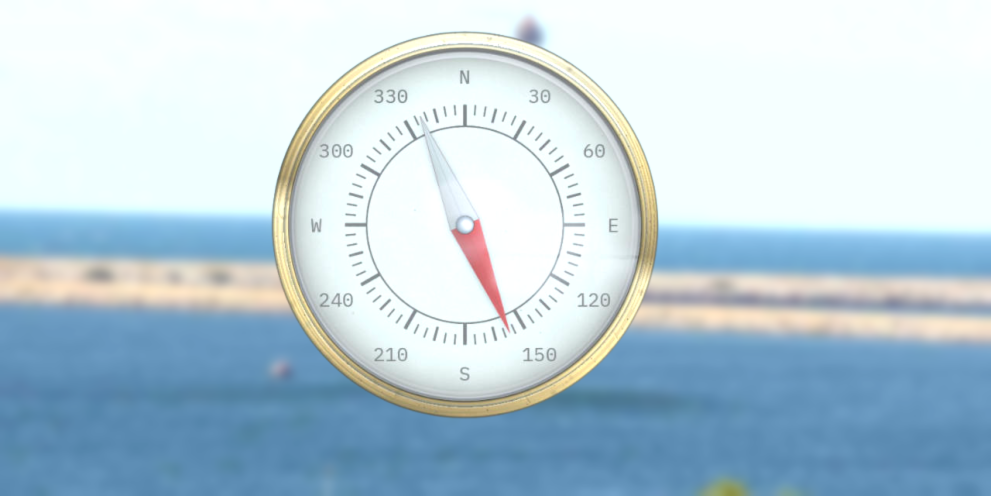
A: 157.5 (°)
